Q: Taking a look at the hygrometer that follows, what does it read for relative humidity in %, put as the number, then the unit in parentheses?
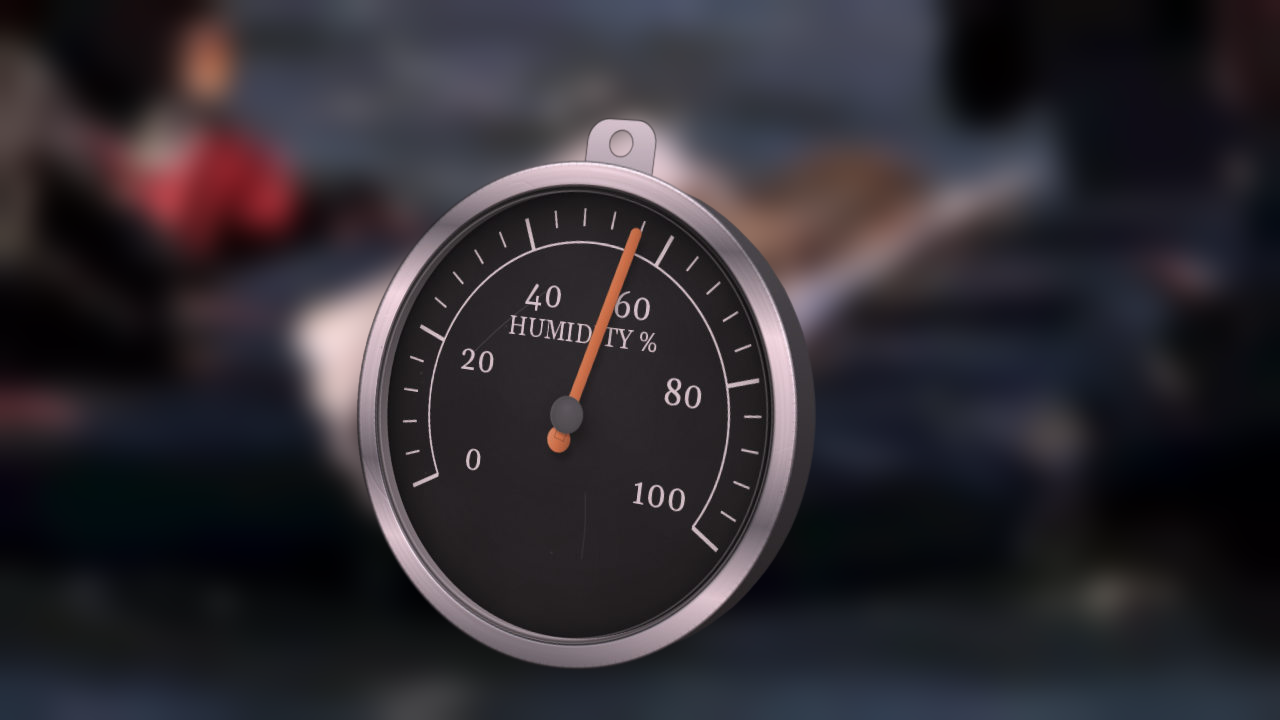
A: 56 (%)
